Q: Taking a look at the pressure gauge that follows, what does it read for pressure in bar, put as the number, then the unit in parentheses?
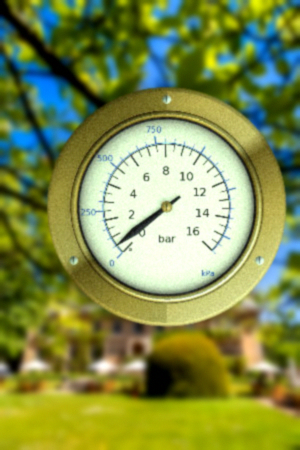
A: 0.5 (bar)
